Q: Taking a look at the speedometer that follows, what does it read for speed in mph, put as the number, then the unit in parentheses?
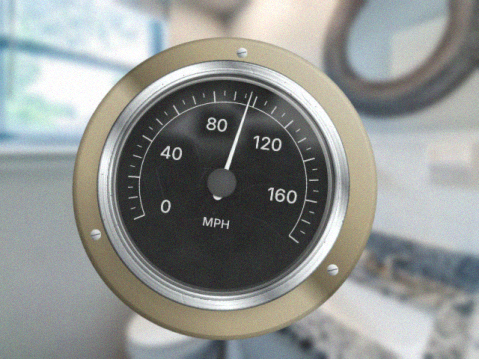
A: 97.5 (mph)
